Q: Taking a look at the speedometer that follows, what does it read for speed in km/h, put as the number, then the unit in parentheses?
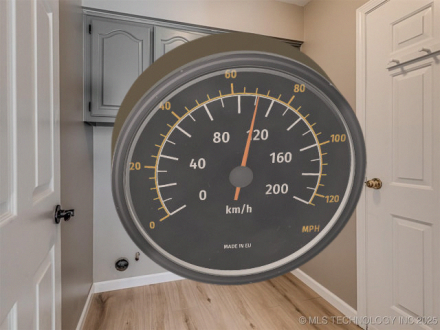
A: 110 (km/h)
